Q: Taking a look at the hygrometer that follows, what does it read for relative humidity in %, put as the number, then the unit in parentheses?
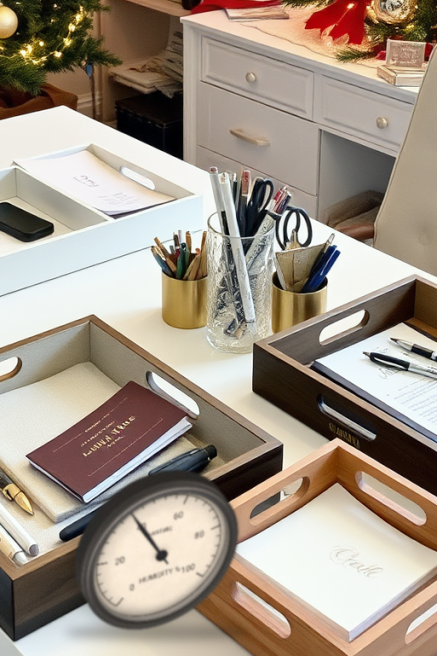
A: 40 (%)
